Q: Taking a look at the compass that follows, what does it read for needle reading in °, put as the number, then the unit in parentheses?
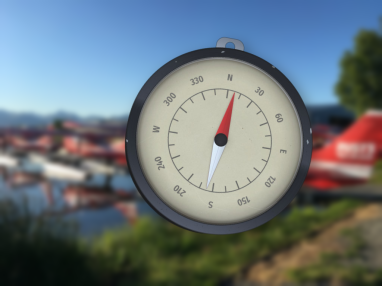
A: 7.5 (°)
